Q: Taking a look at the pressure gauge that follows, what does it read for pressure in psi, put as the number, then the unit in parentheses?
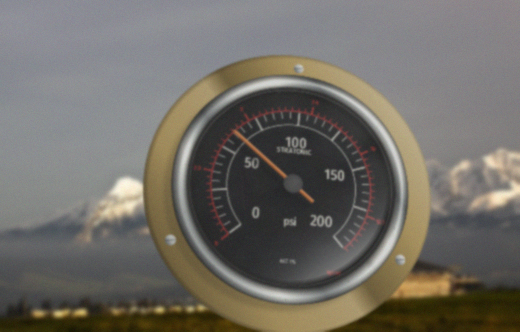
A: 60 (psi)
